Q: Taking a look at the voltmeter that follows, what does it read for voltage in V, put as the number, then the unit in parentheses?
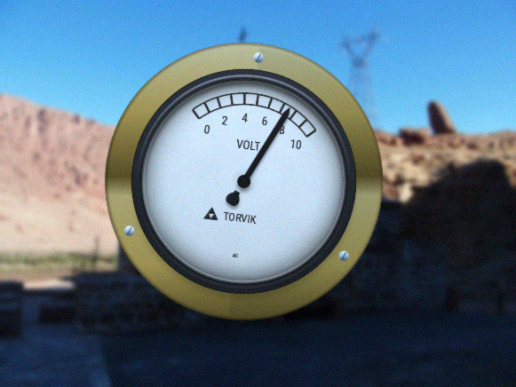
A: 7.5 (V)
